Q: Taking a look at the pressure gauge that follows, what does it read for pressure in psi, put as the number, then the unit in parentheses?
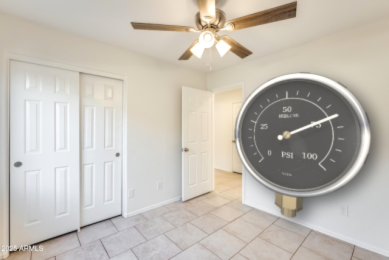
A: 75 (psi)
